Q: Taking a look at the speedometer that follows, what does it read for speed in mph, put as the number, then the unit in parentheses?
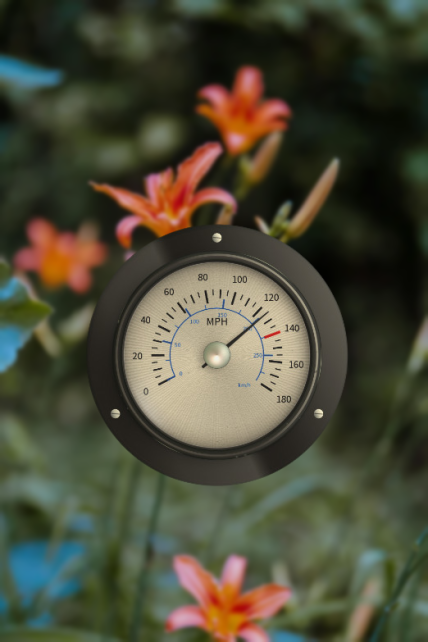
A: 125 (mph)
